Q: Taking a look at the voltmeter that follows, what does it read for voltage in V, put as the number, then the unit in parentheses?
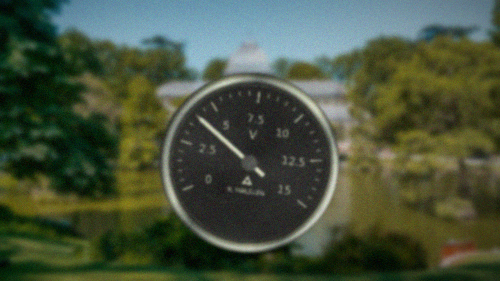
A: 4 (V)
